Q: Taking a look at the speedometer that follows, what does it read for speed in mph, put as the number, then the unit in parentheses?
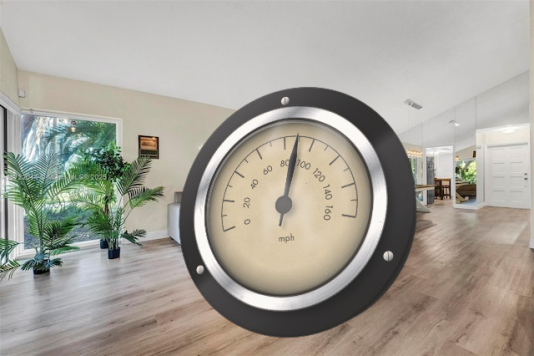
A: 90 (mph)
